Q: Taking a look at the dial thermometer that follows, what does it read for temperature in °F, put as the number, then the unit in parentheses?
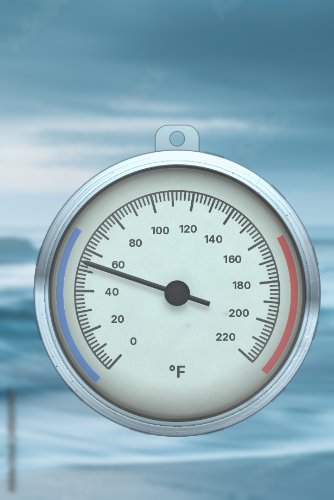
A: 54 (°F)
